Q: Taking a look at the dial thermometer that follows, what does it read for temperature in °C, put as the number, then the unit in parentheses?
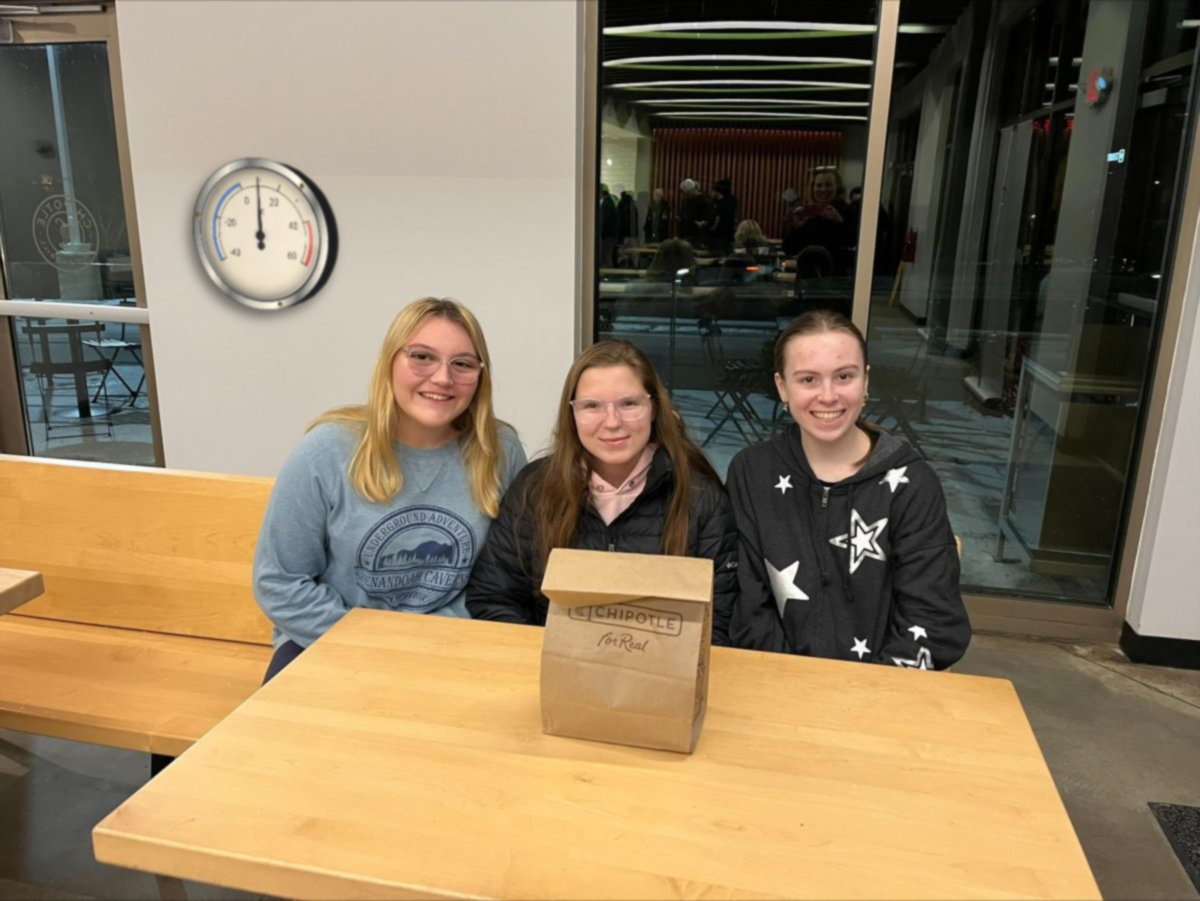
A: 10 (°C)
